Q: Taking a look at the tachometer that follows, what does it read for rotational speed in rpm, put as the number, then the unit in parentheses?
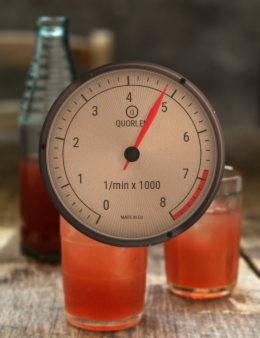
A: 4800 (rpm)
